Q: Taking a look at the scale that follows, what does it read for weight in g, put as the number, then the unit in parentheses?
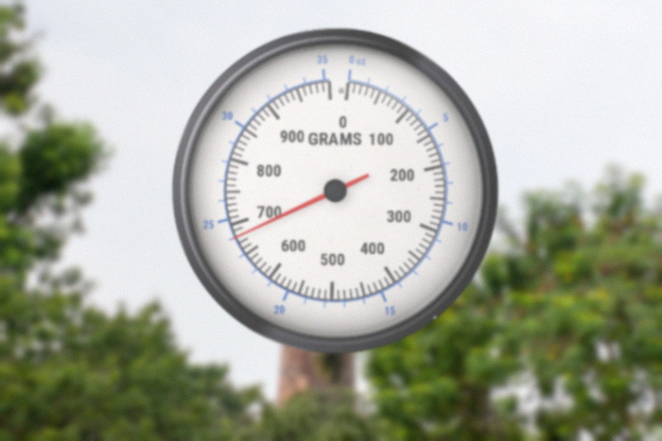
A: 680 (g)
